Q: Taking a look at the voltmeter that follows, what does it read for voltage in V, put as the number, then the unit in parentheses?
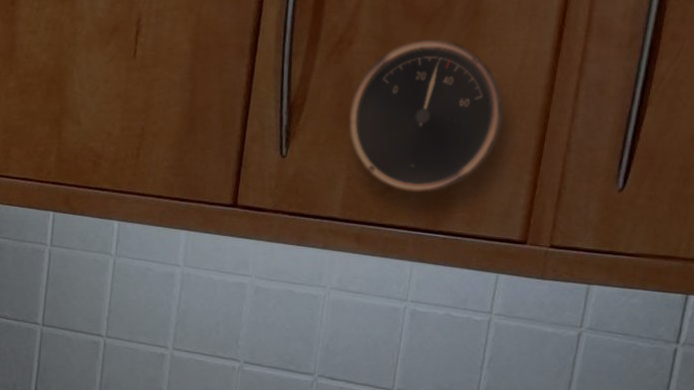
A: 30 (V)
